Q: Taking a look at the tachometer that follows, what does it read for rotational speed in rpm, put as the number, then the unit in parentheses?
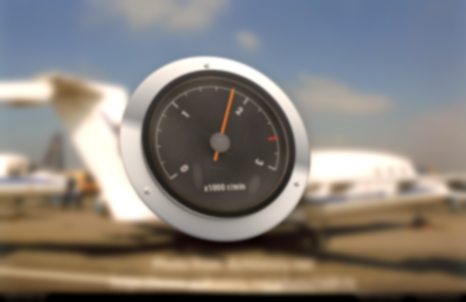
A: 1800 (rpm)
